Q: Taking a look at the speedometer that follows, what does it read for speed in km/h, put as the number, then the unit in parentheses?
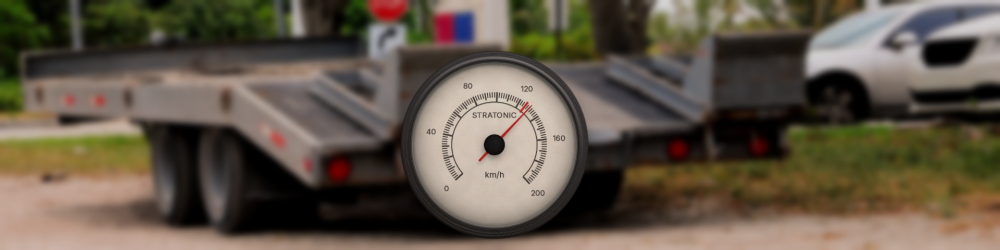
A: 130 (km/h)
